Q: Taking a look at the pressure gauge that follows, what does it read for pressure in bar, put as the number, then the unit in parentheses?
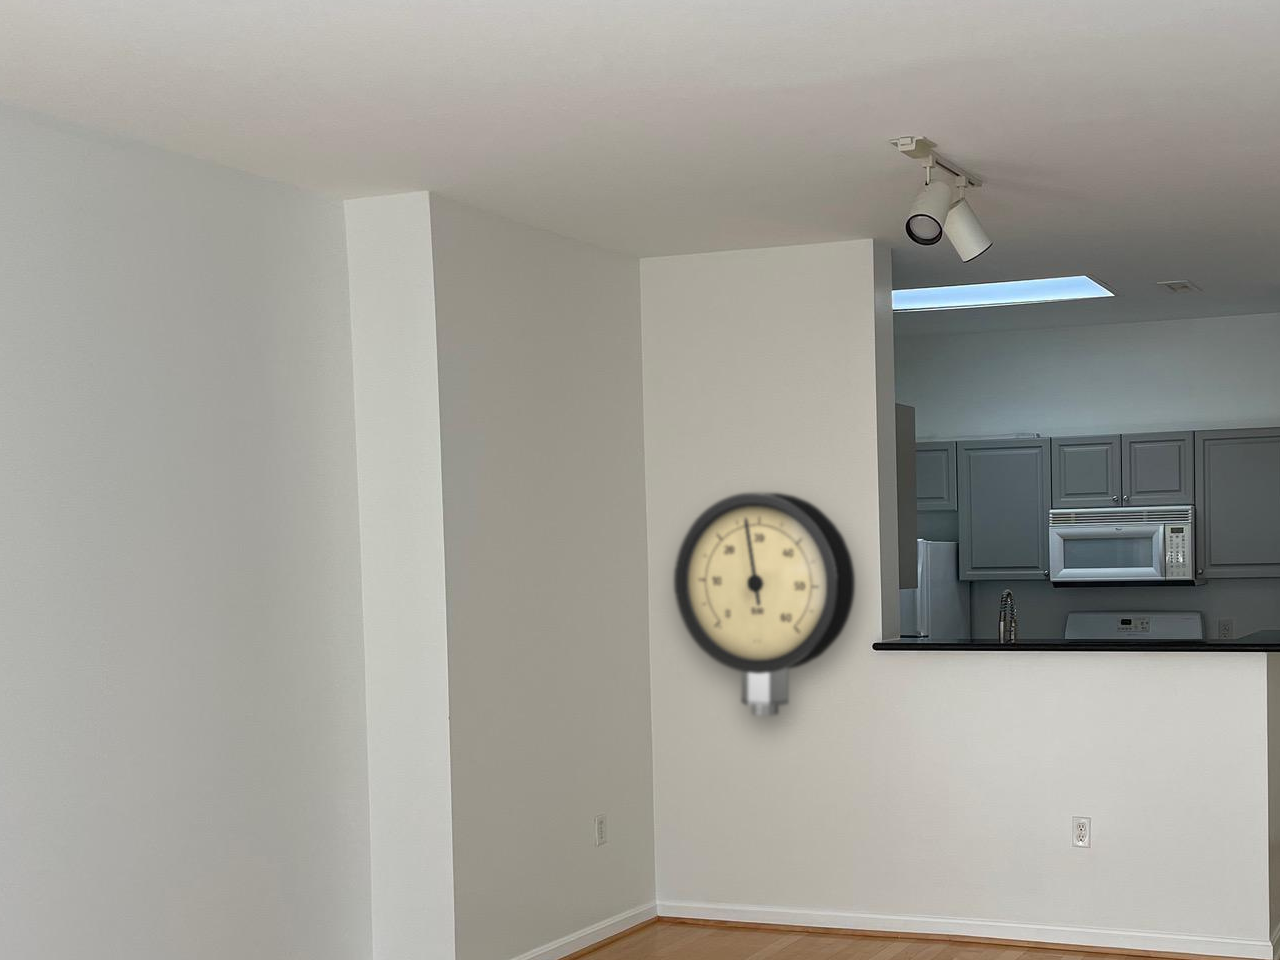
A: 27.5 (bar)
